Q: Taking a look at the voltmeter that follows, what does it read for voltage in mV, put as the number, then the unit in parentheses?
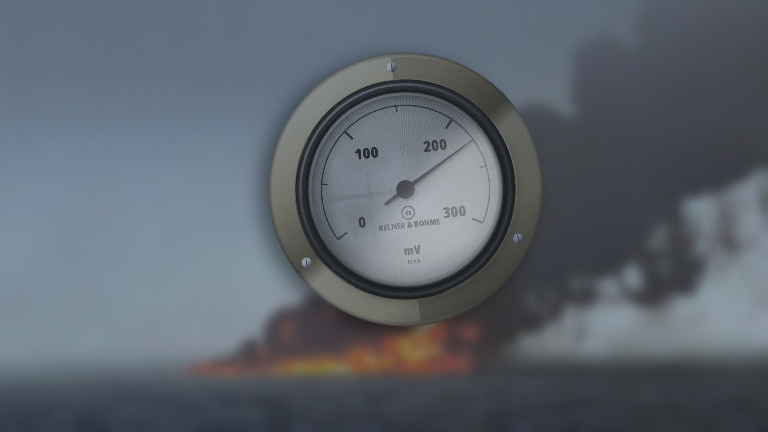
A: 225 (mV)
